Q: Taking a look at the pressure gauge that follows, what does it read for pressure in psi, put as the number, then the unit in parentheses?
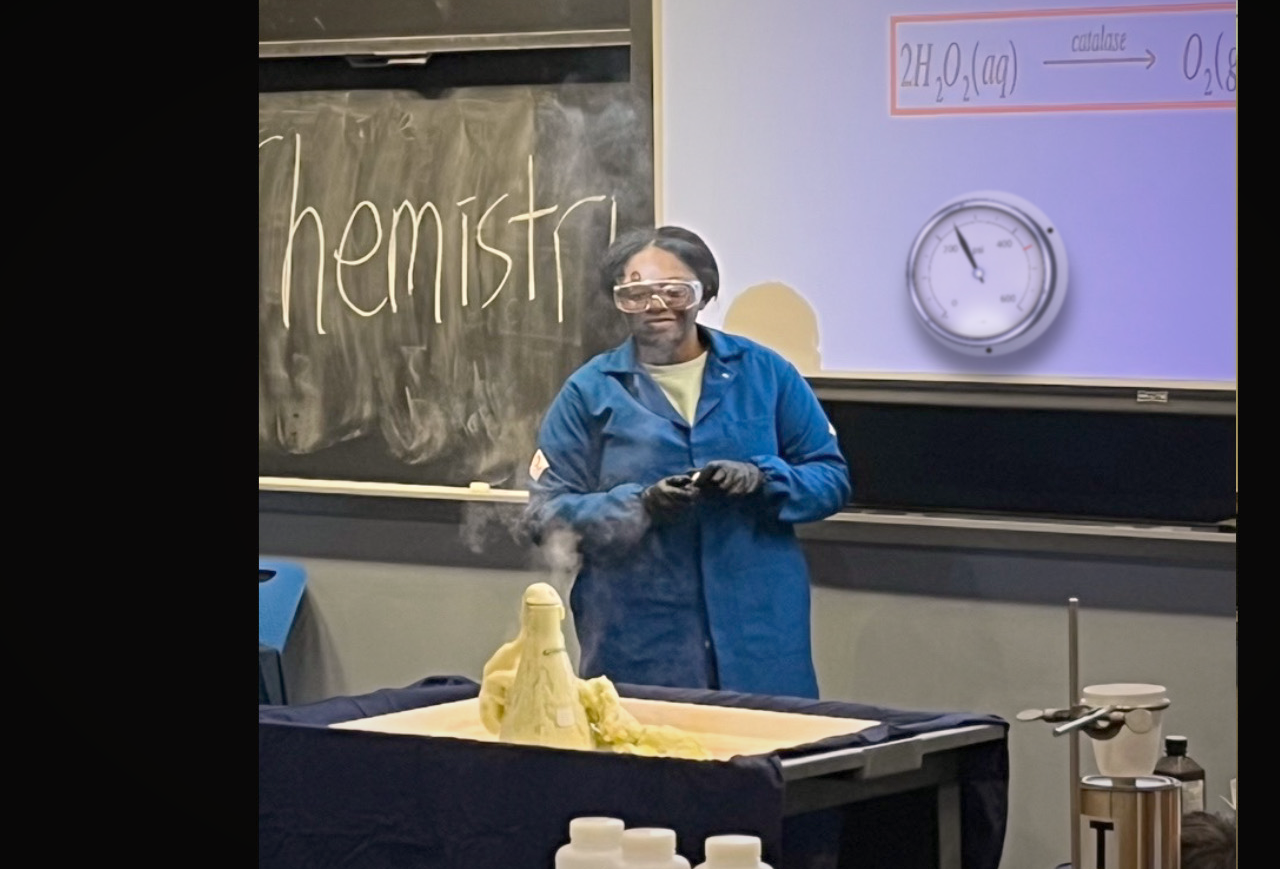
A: 250 (psi)
